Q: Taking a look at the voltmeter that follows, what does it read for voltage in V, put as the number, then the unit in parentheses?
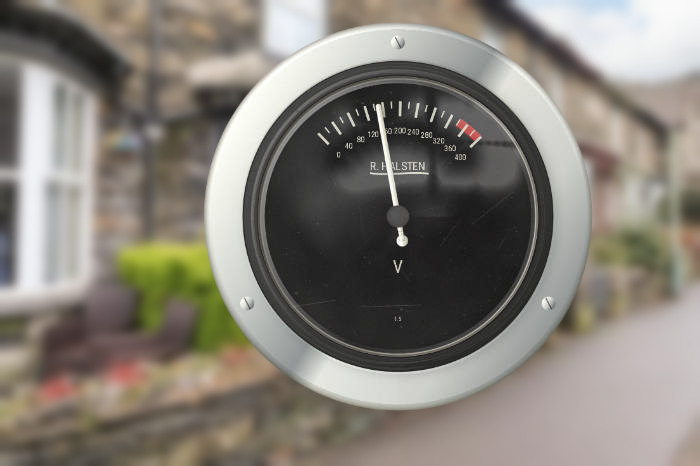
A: 150 (V)
